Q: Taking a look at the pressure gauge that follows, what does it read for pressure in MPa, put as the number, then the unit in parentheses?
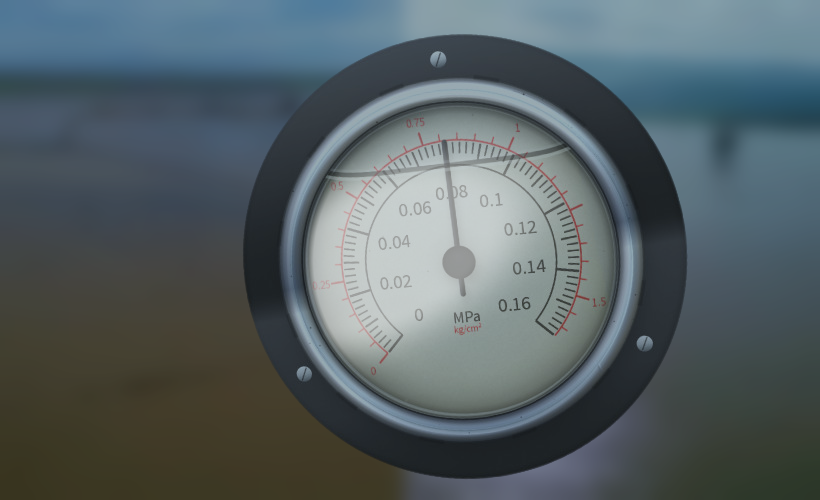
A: 0.08 (MPa)
